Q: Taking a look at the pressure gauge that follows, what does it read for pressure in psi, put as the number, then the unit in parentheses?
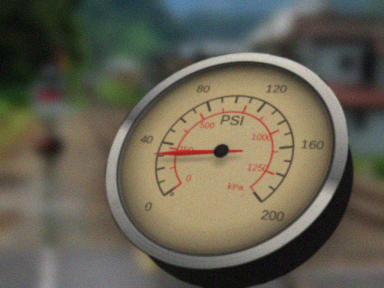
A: 30 (psi)
